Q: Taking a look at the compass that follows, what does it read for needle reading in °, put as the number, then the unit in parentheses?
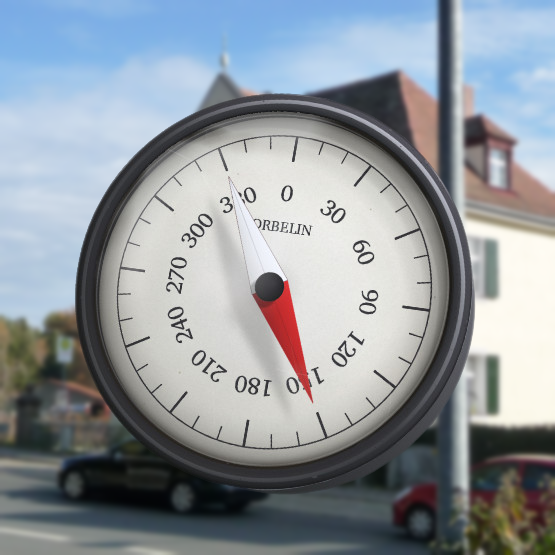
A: 150 (°)
